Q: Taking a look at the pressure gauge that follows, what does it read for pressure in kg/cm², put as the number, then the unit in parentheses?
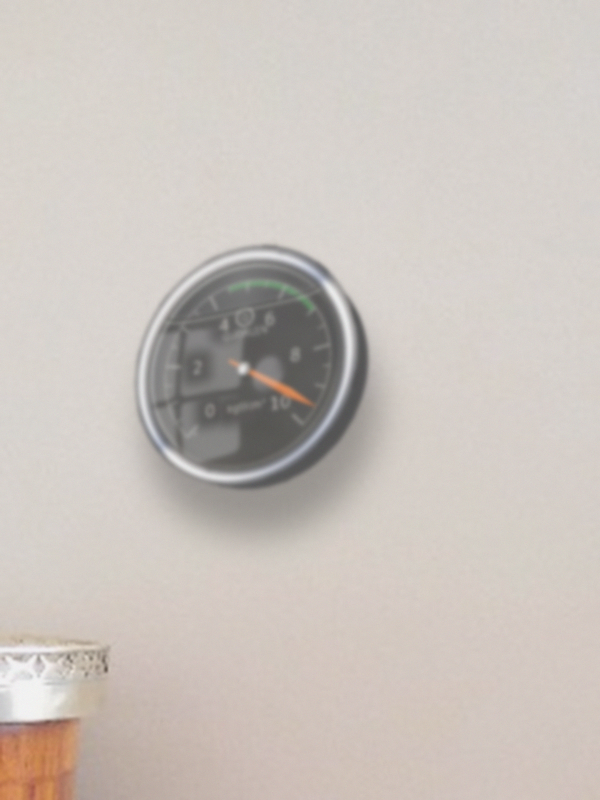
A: 9.5 (kg/cm²)
